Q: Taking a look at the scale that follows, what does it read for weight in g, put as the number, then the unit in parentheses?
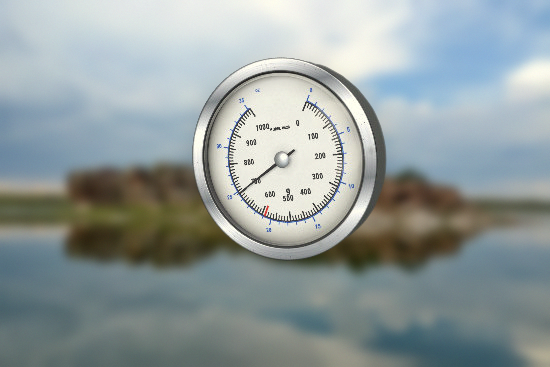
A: 700 (g)
